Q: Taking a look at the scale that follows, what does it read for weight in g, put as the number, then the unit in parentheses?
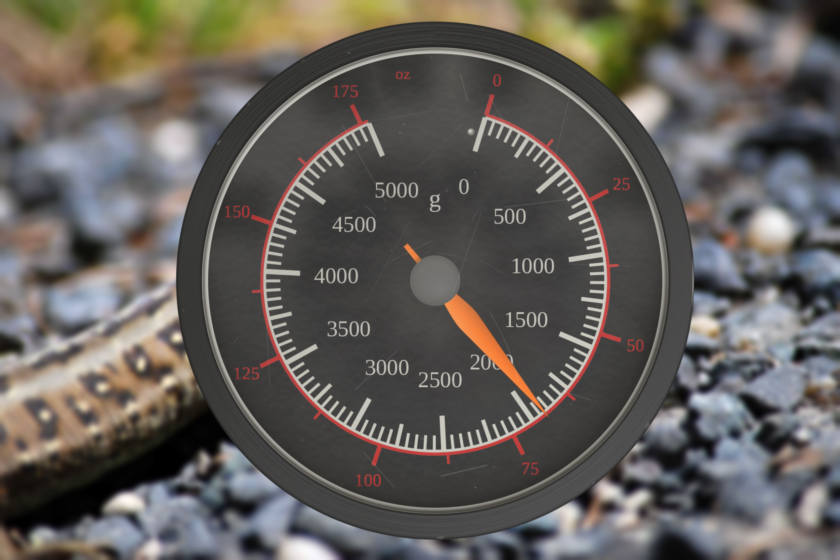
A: 1925 (g)
